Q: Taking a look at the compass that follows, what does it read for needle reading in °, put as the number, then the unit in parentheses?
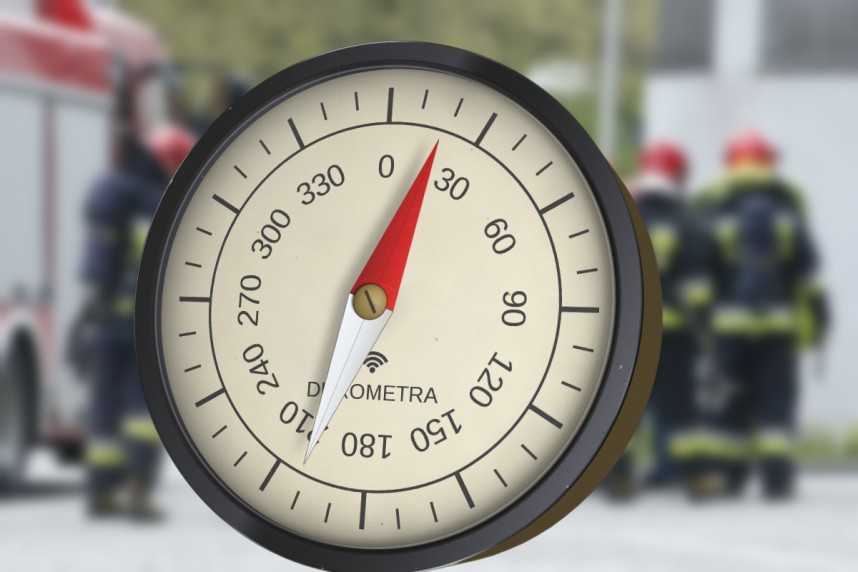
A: 20 (°)
